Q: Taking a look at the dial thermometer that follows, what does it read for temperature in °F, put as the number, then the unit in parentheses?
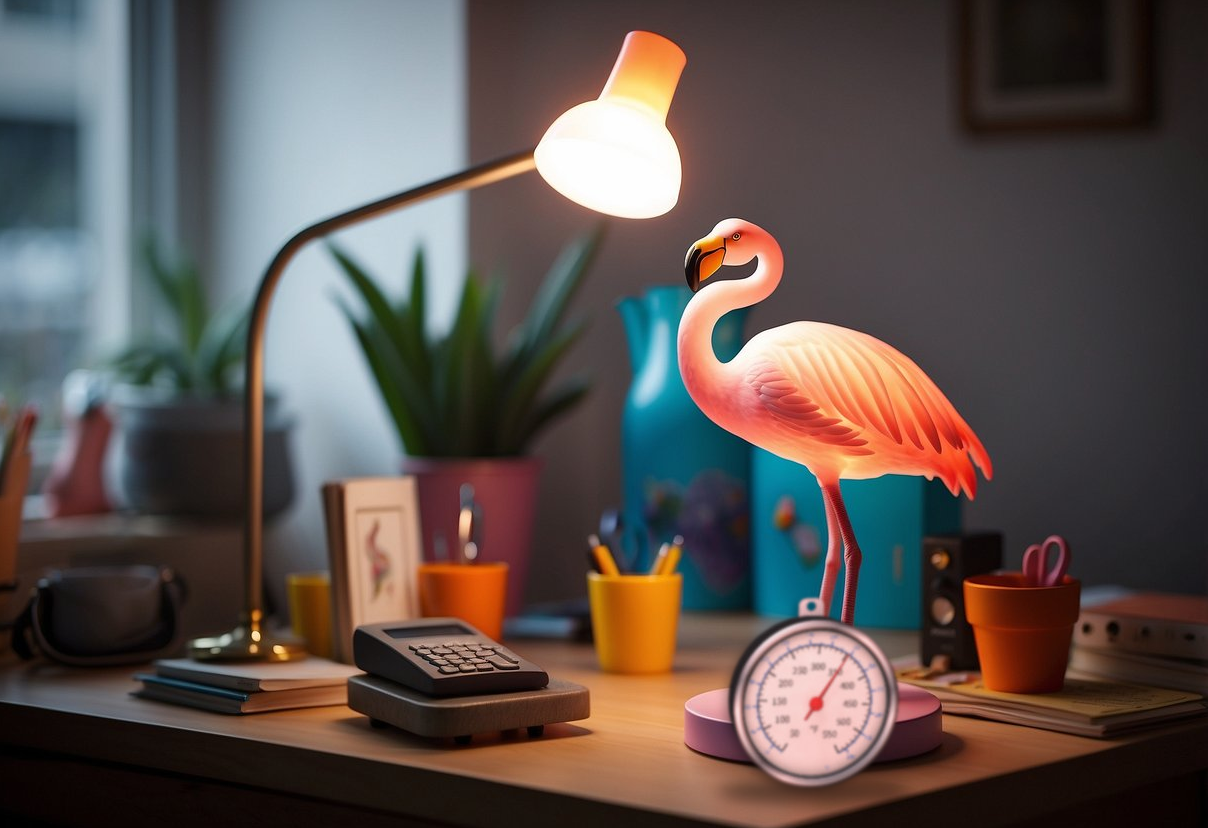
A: 350 (°F)
